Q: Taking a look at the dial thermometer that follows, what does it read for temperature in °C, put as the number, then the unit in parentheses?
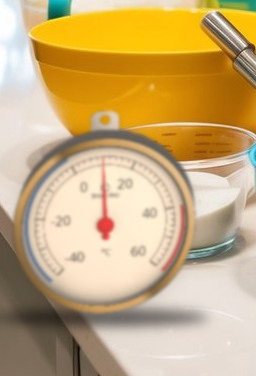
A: 10 (°C)
